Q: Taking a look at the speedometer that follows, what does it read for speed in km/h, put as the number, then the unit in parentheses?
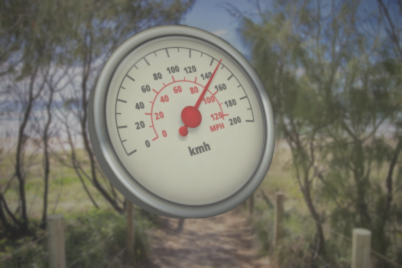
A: 145 (km/h)
